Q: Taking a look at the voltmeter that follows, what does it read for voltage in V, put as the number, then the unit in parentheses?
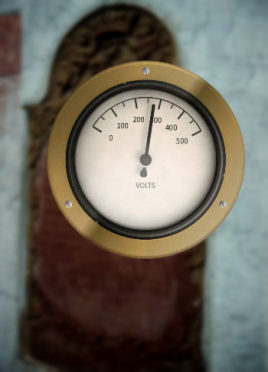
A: 275 (V)
